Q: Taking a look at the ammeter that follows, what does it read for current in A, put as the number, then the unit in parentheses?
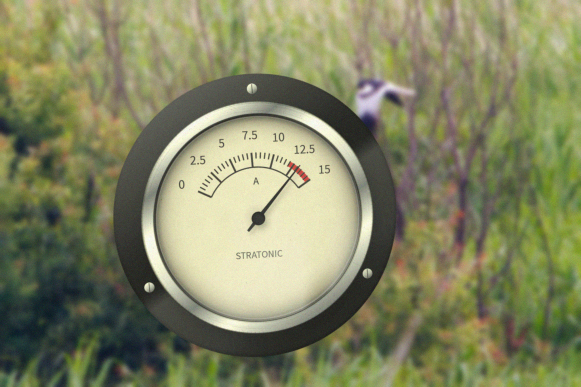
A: 13 (A)
